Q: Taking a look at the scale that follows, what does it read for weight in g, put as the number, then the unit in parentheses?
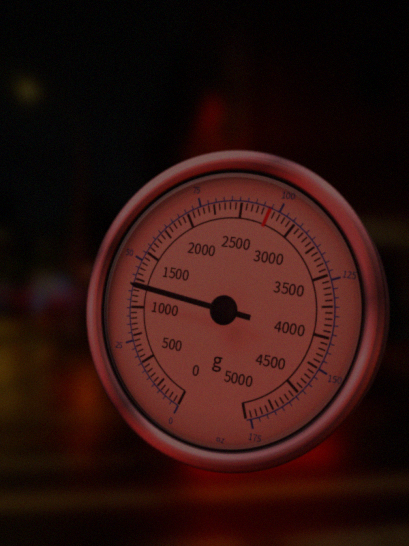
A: 1200 (g)
